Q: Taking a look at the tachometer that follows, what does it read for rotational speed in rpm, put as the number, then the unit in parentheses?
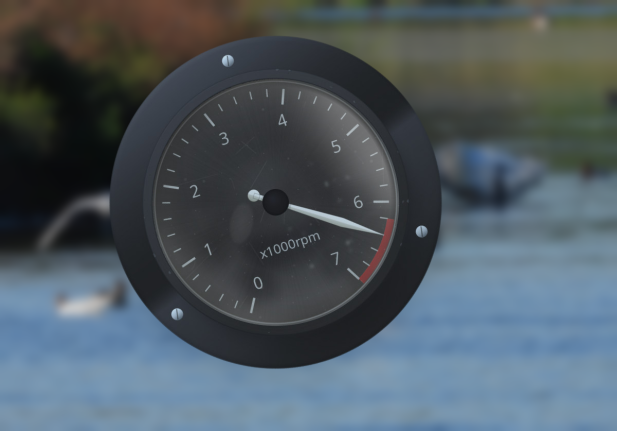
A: 6400 (rpm)
